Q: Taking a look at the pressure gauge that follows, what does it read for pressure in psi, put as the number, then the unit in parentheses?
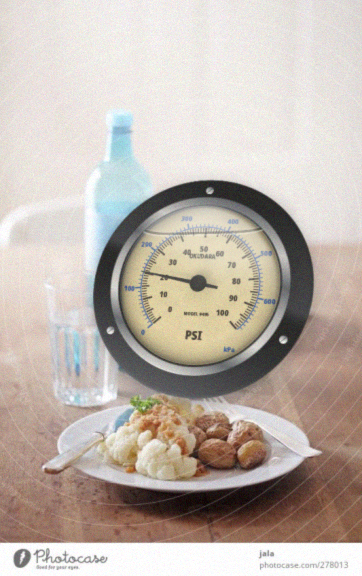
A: 20 (psi)
